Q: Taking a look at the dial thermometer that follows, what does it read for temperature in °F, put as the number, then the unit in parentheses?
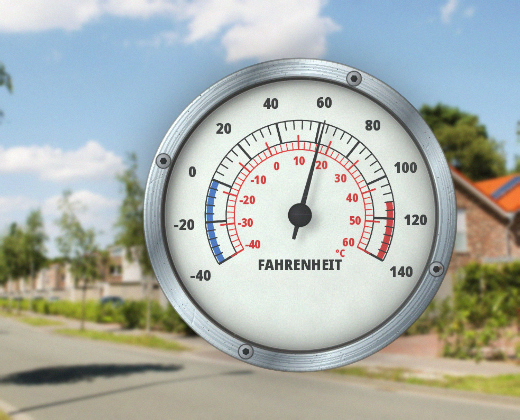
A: 62 (°F)
